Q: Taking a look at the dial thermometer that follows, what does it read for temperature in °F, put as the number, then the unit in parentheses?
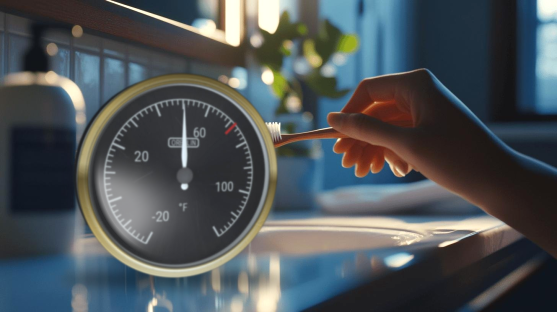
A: 50 (°F)
